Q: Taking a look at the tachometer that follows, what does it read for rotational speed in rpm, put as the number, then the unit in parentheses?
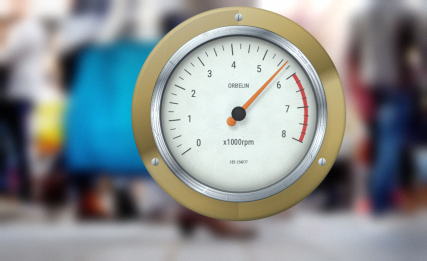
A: 5625 (rpm)
